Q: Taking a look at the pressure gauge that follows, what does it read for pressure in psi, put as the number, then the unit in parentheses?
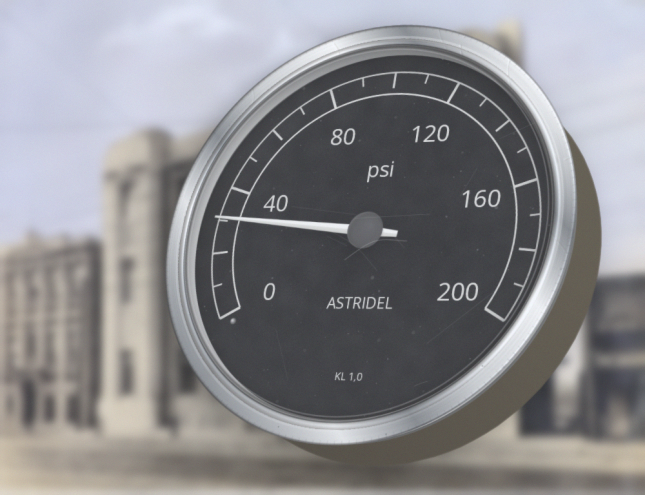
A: 30 (psi)
